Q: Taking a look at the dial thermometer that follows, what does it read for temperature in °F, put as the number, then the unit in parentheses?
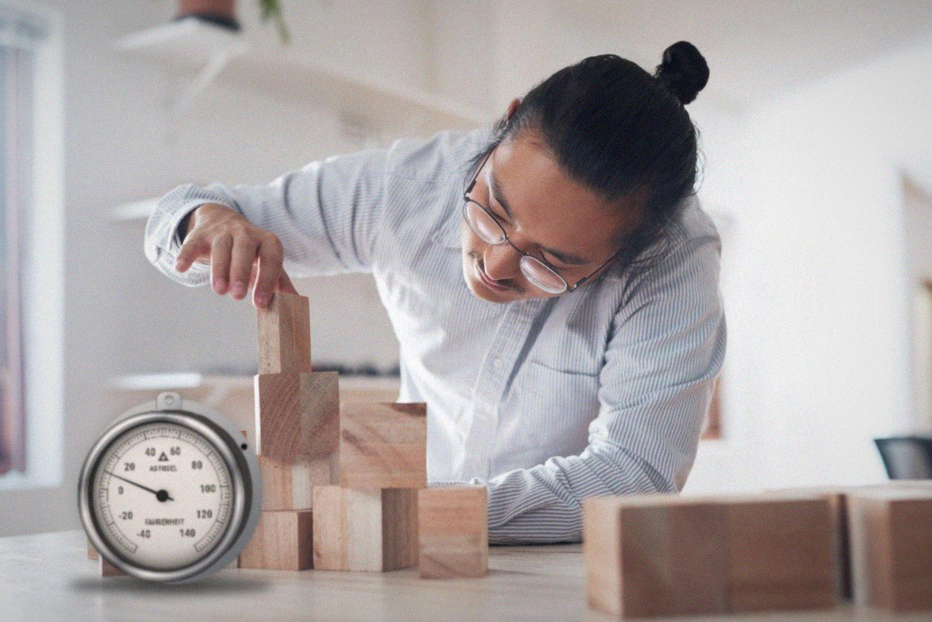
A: 10 (°F)
